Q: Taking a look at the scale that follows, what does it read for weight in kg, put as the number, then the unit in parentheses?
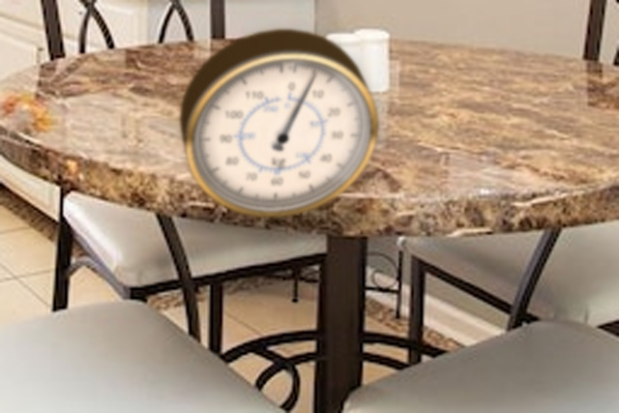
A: 5 (kg)
